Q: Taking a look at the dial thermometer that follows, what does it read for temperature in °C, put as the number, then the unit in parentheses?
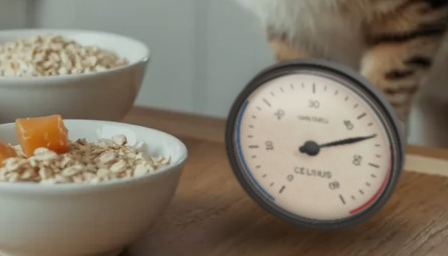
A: 44 (°C)
